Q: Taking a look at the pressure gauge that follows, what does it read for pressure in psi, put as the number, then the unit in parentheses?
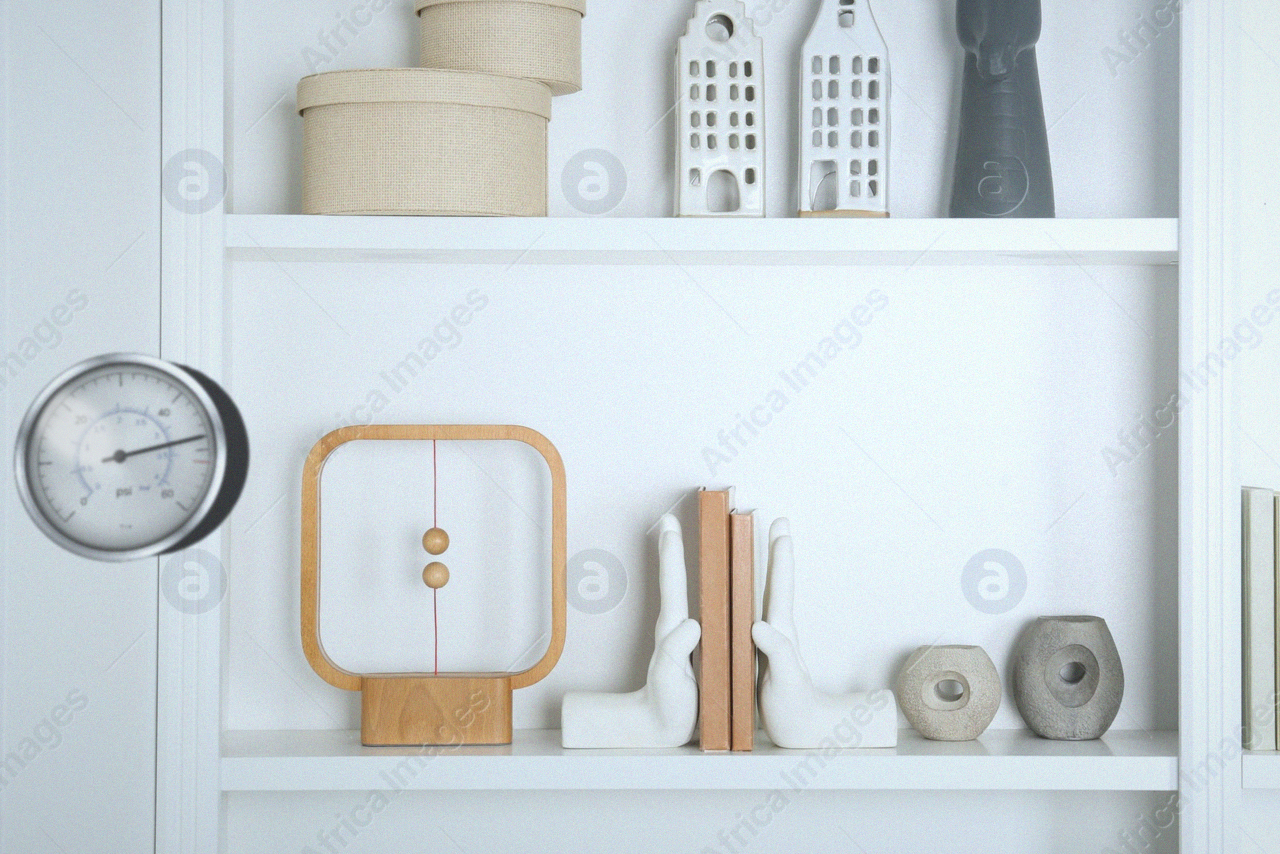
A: 48 (psi)
